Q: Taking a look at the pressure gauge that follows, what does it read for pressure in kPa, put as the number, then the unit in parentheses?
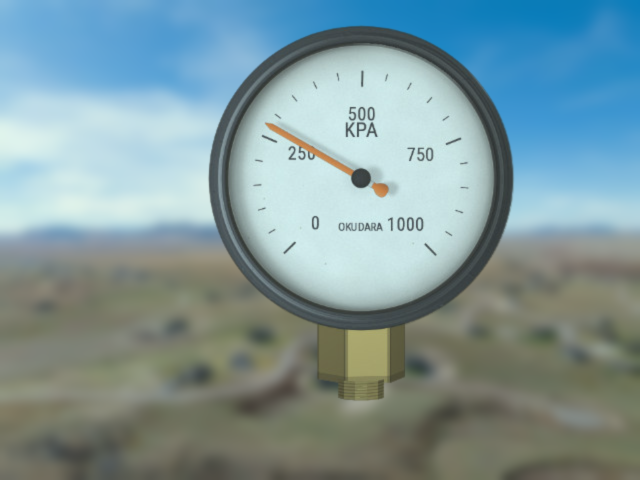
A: 275 (kPa)
